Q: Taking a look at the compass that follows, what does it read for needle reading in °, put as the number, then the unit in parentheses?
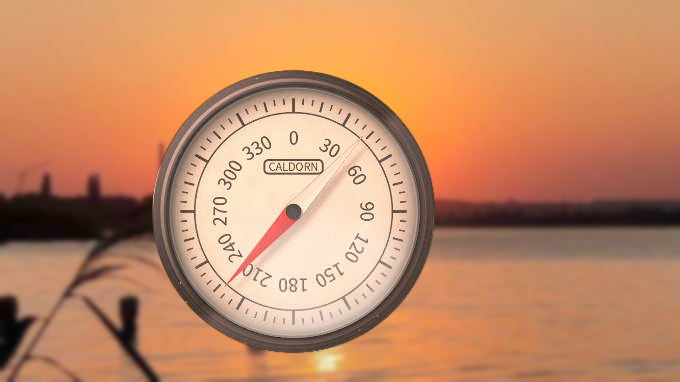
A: 222.5 (°)
